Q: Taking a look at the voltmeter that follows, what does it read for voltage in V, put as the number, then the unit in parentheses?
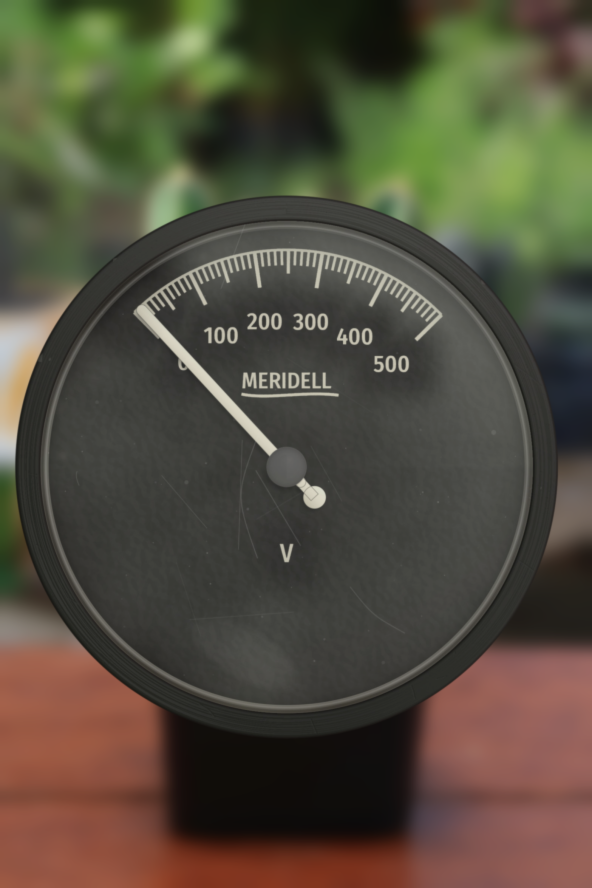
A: 10 (V)
